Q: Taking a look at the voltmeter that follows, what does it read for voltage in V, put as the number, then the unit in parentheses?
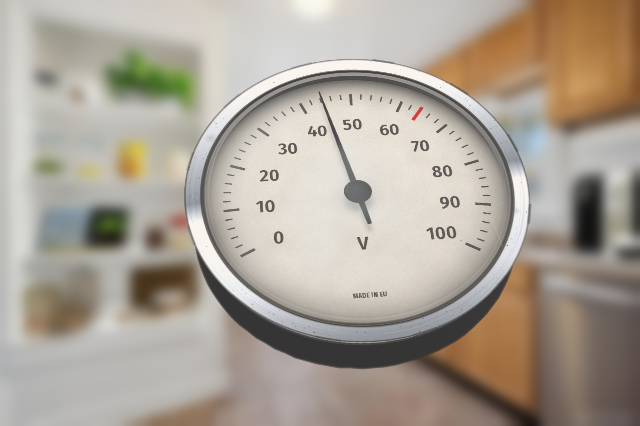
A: 44 (V)
